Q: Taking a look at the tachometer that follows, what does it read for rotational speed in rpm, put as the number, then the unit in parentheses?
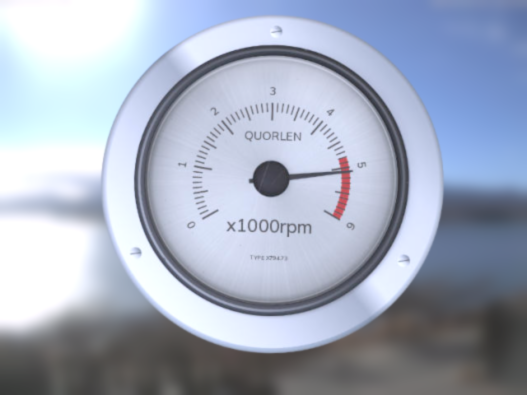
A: 5100 (rpm)
